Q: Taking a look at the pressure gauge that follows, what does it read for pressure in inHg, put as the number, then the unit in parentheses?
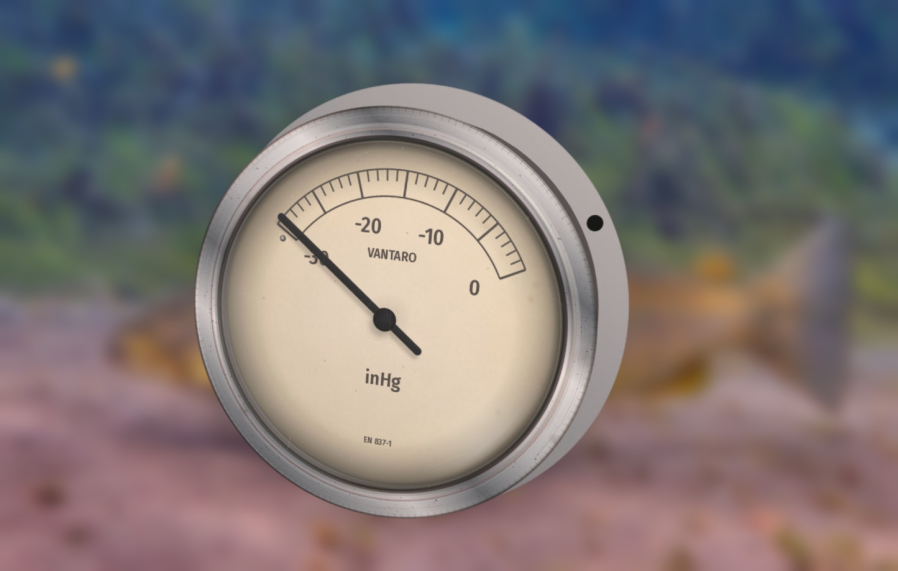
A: -29 (inHg)
